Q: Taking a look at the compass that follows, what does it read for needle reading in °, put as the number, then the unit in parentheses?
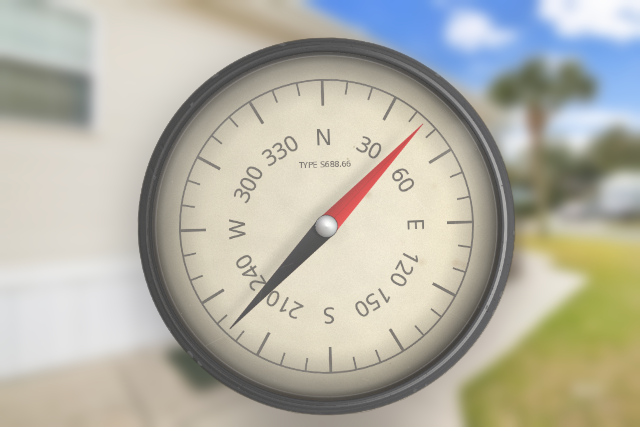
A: 45 (°)
